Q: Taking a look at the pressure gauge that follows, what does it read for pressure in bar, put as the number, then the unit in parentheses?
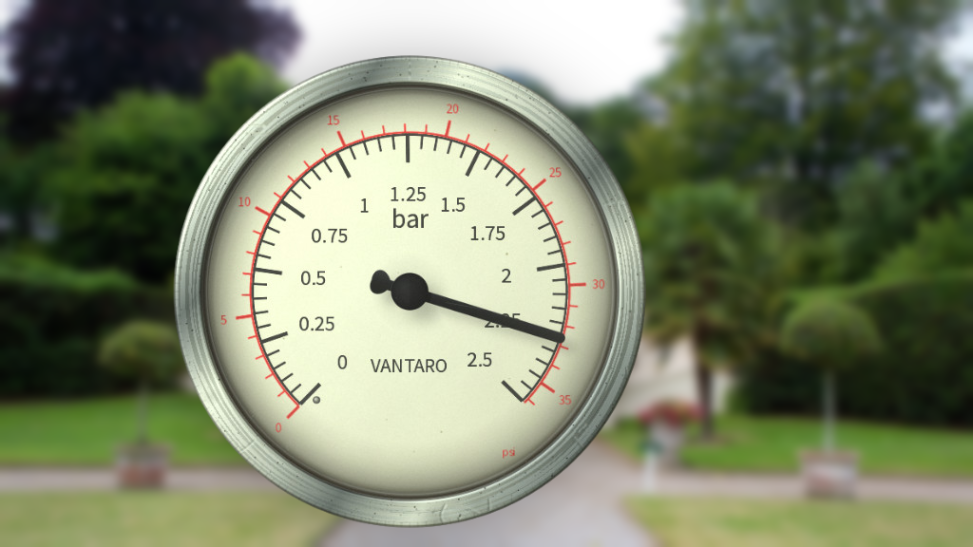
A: 2.25 (bar)
